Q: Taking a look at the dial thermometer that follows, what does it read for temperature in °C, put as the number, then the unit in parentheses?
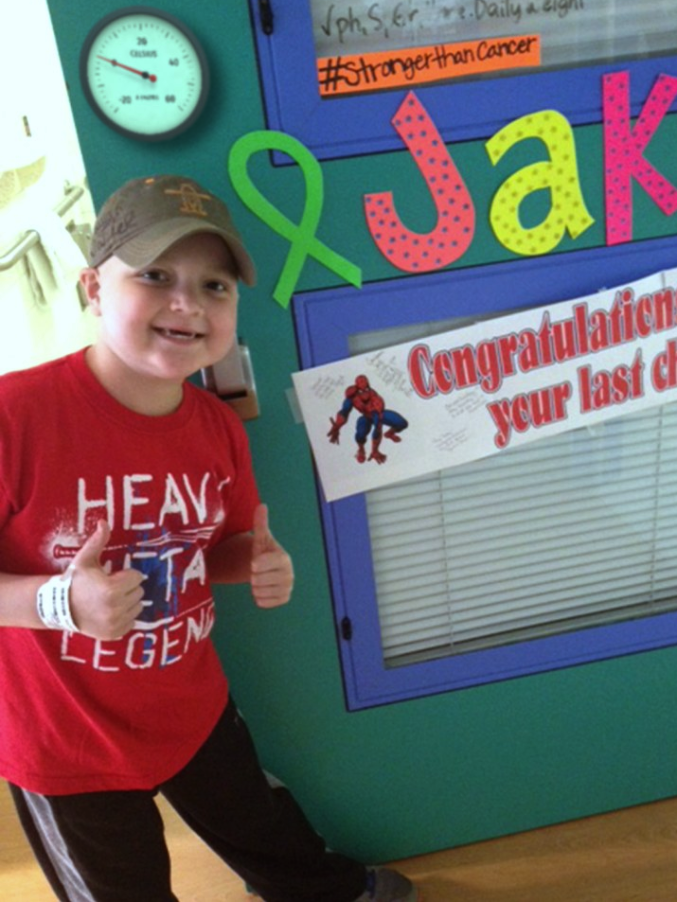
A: 0 (°C)
